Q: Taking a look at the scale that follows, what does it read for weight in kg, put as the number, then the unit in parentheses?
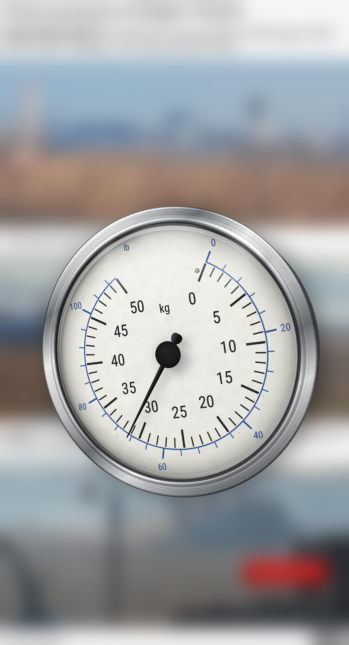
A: 31 (kg)
